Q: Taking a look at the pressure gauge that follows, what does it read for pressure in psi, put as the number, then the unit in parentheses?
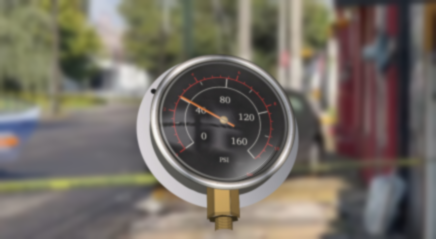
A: 40 (psi)
